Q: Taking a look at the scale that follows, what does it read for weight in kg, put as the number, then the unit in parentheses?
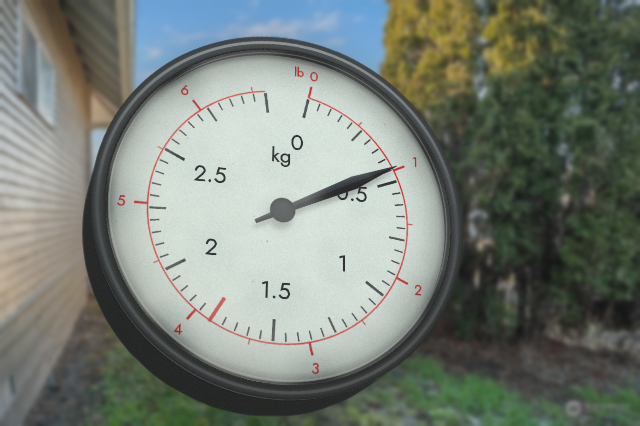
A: 0.45 (kg)
